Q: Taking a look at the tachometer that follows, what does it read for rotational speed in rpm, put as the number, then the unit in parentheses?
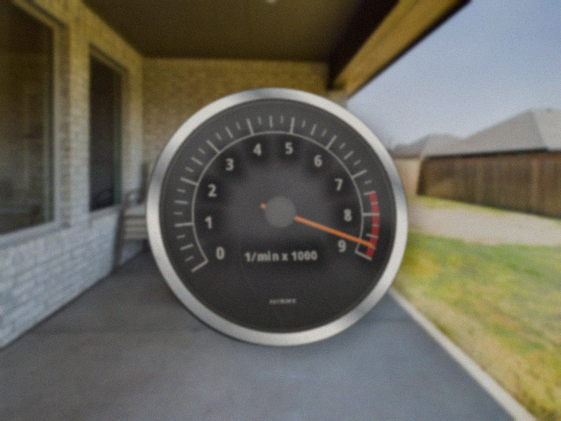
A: 8750 (rpm)
